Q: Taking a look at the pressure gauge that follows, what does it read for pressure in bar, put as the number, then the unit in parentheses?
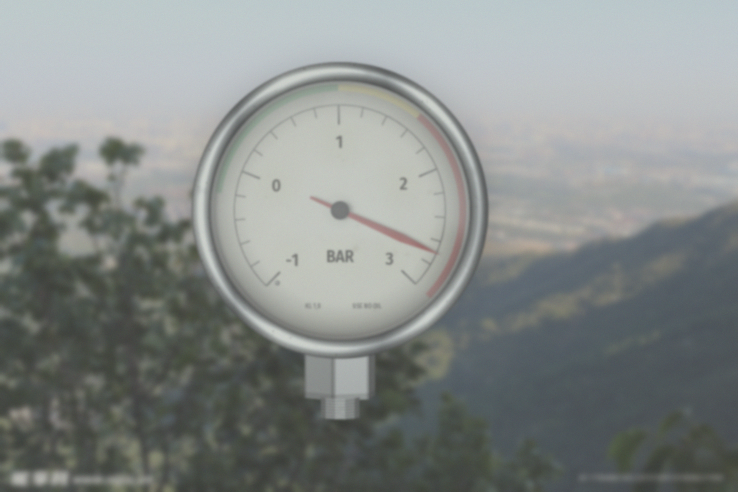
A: 2.7 (bar)
